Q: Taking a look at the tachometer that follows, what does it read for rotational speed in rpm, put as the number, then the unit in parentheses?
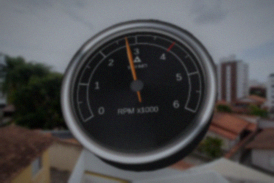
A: 2750 (rpm)
